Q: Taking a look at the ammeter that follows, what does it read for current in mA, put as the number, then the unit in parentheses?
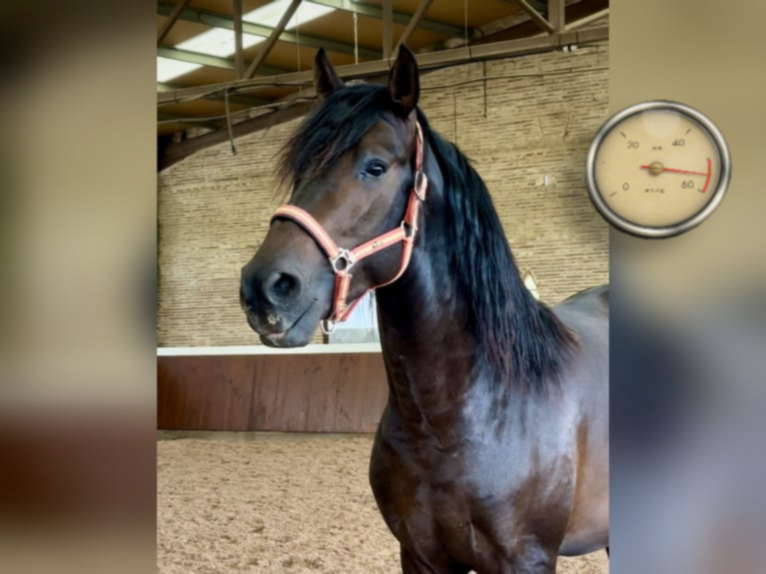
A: 55 (mA)
